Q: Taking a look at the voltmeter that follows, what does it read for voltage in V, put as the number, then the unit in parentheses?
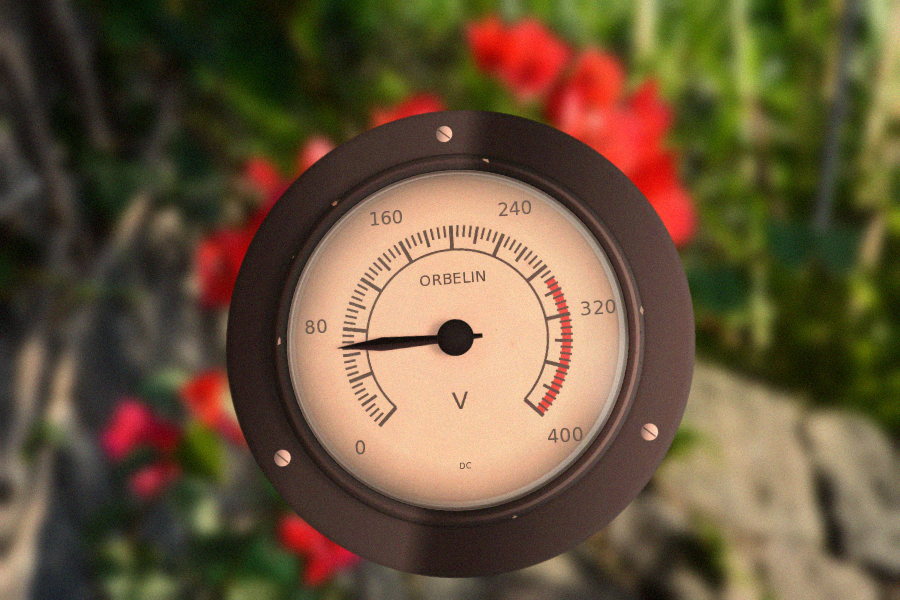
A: 65 (V)
